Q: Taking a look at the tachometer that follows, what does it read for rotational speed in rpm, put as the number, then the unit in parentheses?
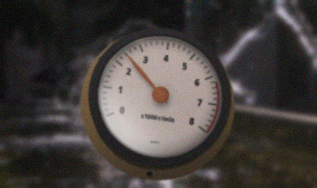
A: 2400 (rpm)
